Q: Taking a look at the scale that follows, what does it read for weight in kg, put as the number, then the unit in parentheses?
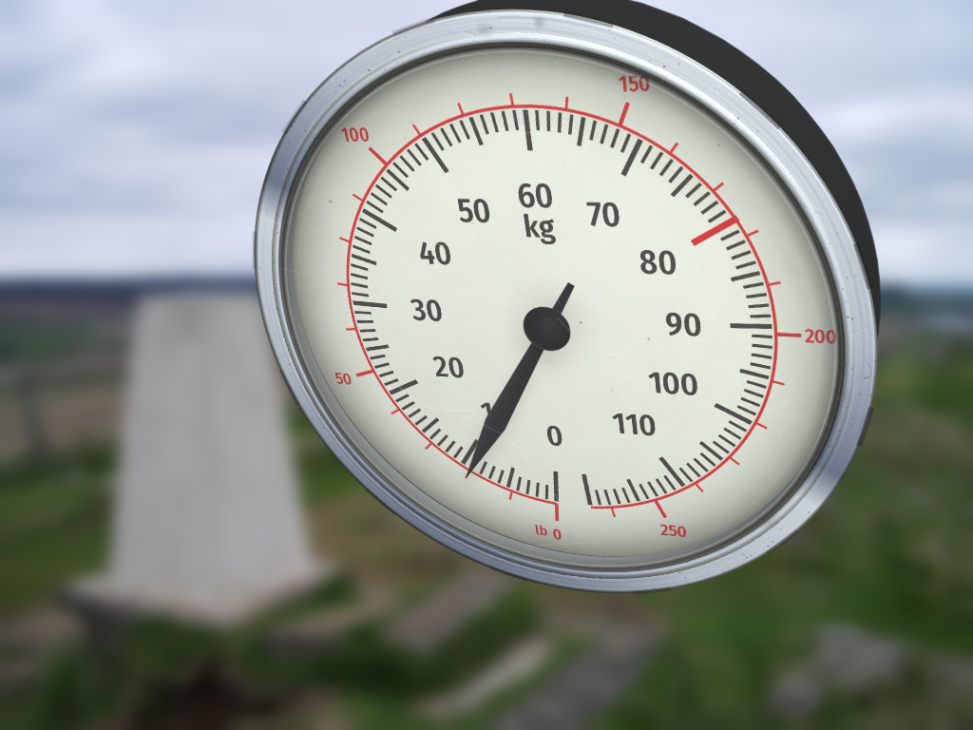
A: 9 (kg)
